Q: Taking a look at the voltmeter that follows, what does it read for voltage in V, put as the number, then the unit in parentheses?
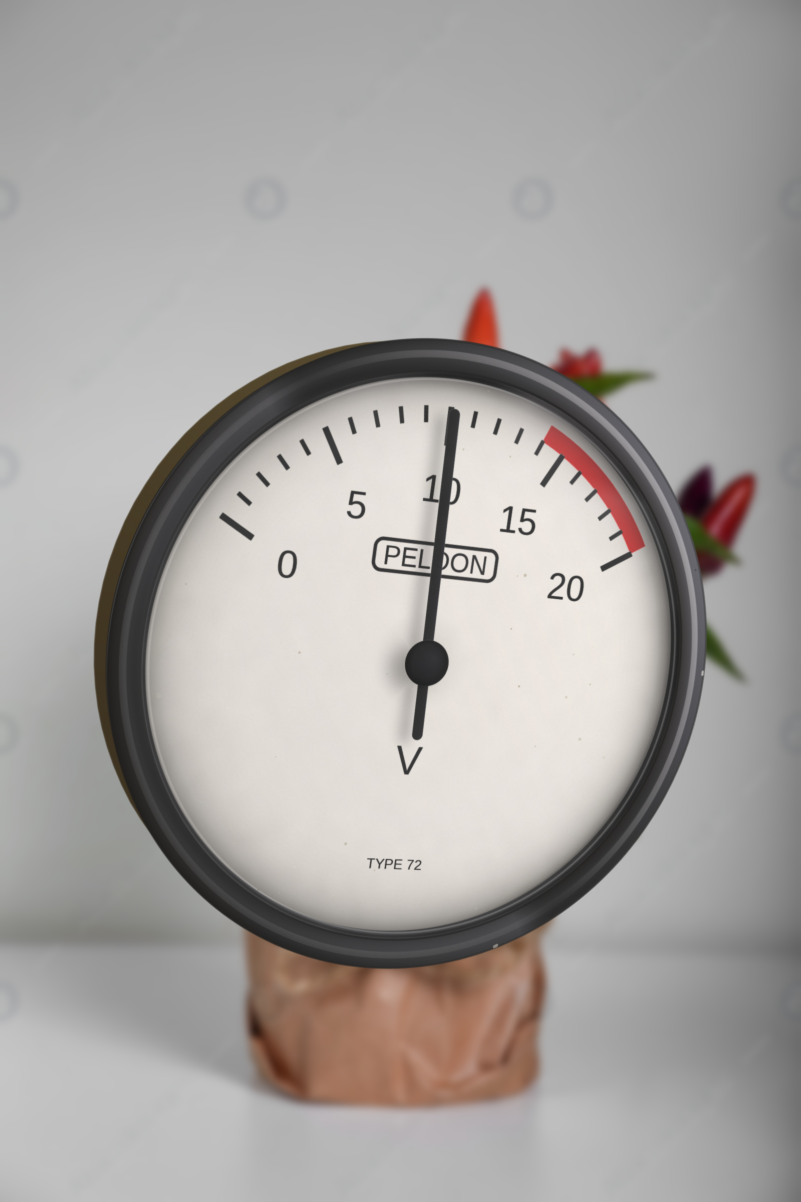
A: 10 (V)
